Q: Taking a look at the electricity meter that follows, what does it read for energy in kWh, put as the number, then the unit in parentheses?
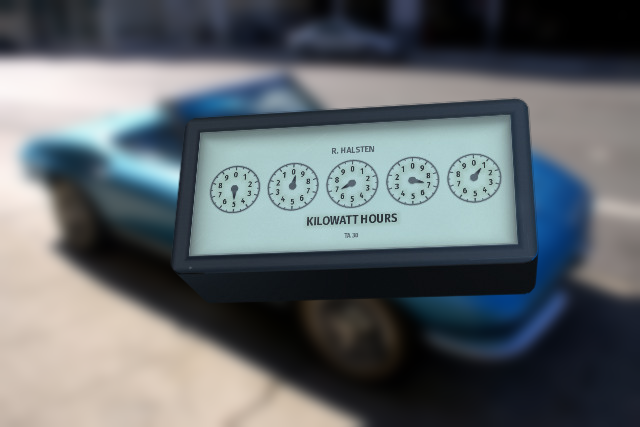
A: 49671 (kWh)
